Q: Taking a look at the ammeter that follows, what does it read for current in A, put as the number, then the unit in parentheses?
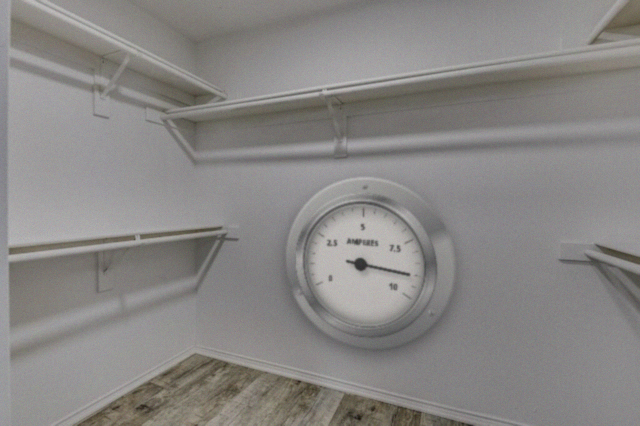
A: 9 (A)
